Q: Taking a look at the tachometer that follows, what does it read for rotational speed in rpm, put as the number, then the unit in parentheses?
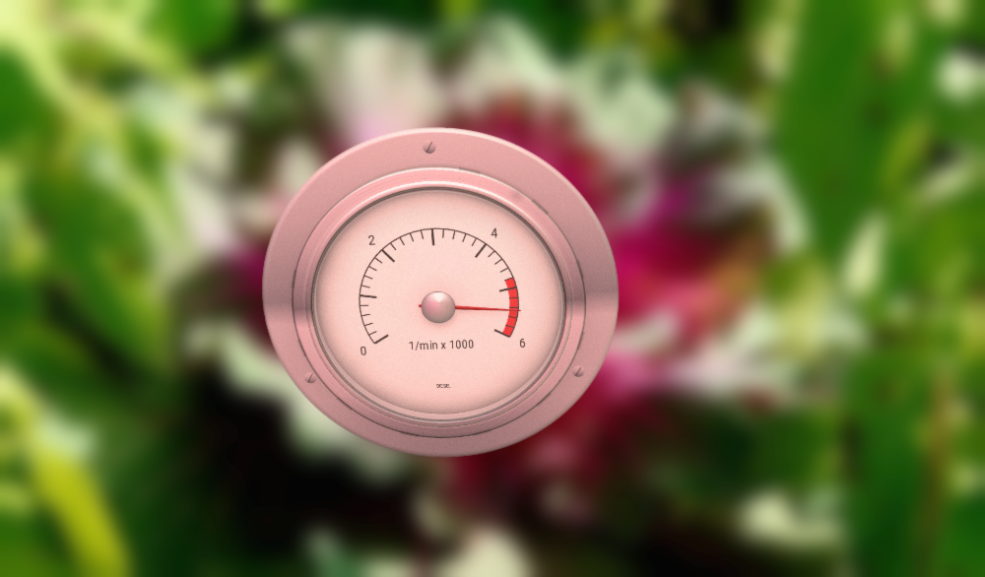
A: 5400 (rpm)
